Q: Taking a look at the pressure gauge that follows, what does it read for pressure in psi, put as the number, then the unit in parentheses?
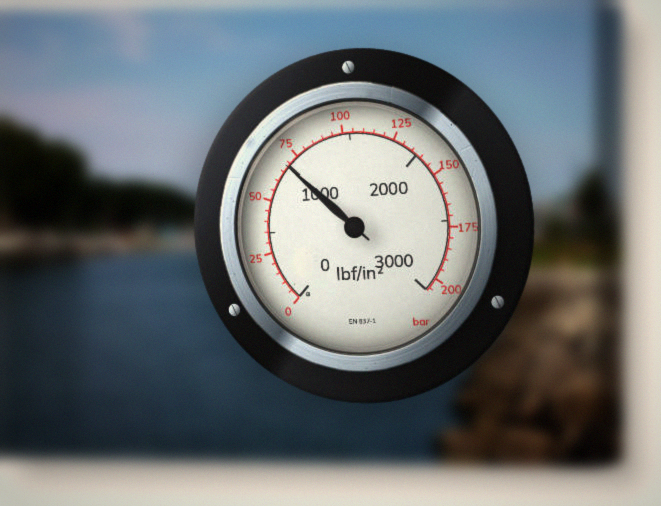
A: 1000 (psi)
